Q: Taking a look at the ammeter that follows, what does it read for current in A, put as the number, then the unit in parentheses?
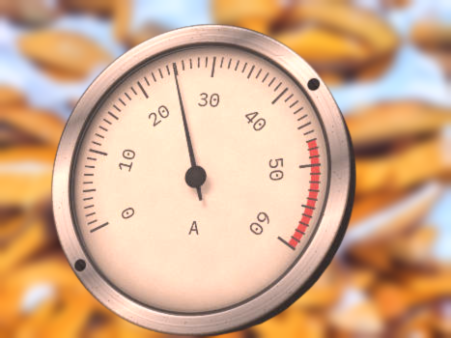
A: 25 (A)
